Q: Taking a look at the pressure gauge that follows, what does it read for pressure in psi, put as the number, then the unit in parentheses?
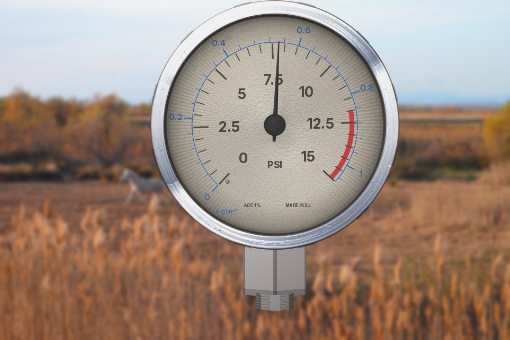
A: 7.75 (psi)
